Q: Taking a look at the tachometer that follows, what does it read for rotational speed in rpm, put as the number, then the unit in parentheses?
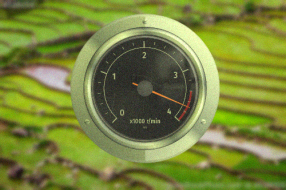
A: 3700 (rpm)
